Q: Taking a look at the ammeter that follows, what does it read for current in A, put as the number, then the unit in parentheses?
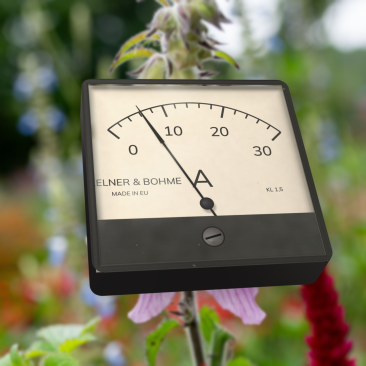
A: 6 (A)
